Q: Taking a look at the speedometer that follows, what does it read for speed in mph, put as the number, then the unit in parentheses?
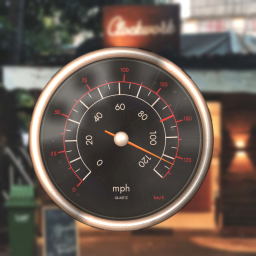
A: 112.5 (mph)
